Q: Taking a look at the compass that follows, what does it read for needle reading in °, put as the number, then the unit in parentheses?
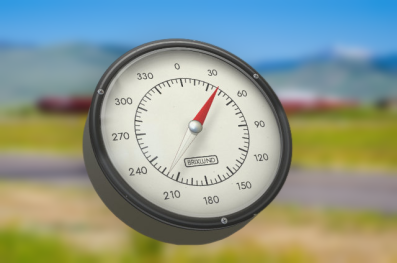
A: 40 (°)
